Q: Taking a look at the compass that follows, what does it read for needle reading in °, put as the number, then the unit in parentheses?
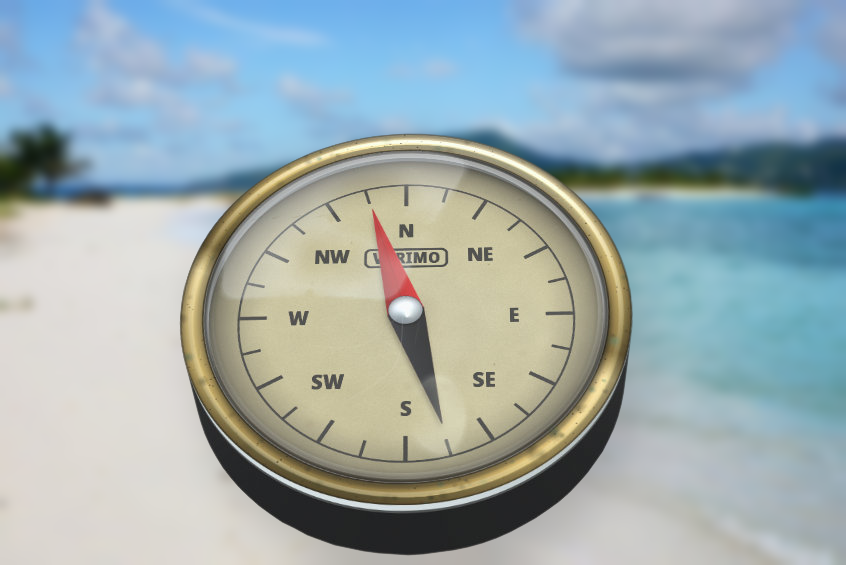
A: 345 (°)
